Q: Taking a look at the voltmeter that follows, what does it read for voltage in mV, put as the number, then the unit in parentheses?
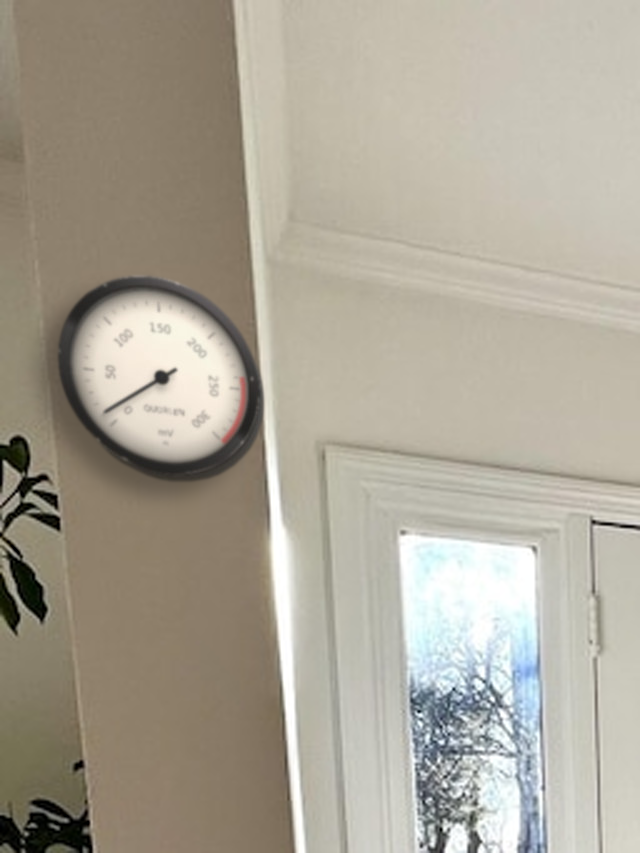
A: 10 (mV)
